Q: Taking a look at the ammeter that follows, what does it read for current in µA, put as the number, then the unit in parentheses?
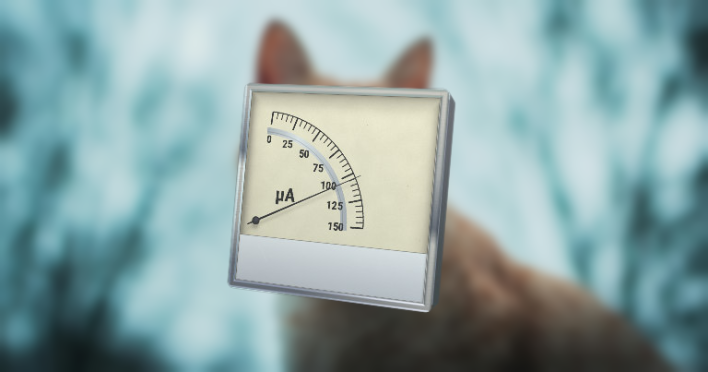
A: 105 (µA)
